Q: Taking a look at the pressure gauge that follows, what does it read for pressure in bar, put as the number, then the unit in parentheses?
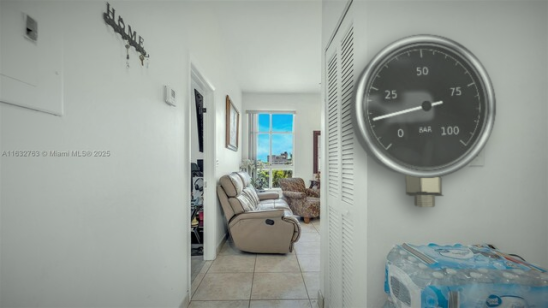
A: 12.5 (bar)
